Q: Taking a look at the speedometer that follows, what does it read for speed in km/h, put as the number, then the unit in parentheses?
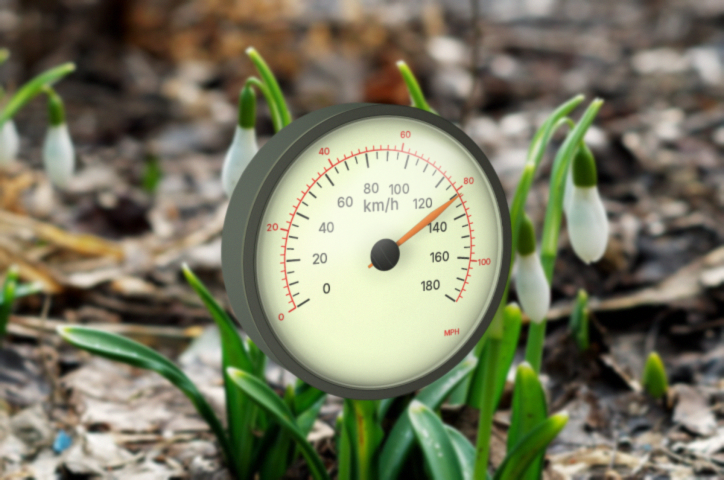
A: 130 (km/h)
